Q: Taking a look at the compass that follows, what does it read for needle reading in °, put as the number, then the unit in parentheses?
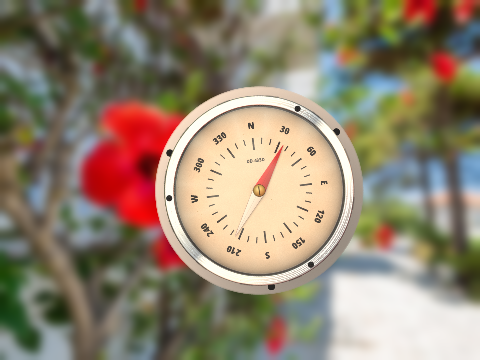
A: 35 (°)
